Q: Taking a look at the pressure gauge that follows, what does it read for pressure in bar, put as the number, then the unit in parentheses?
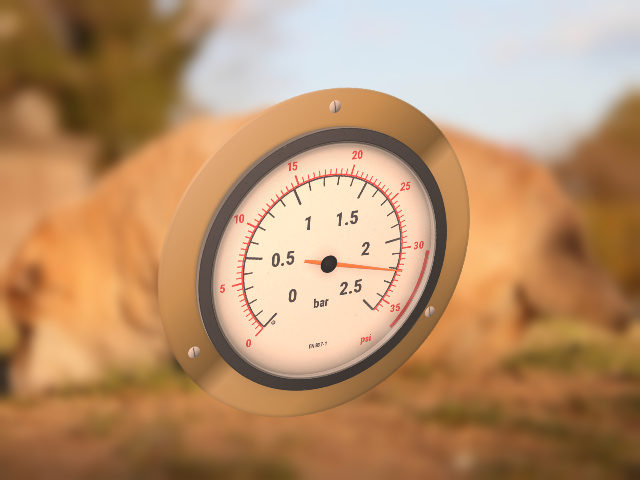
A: 2.2 (bar)
